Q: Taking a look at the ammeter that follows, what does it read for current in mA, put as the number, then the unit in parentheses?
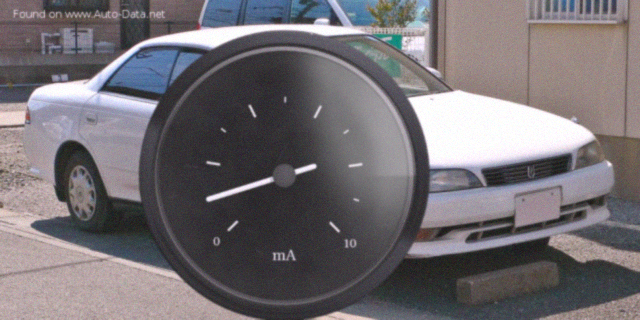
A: 1 (mA)
